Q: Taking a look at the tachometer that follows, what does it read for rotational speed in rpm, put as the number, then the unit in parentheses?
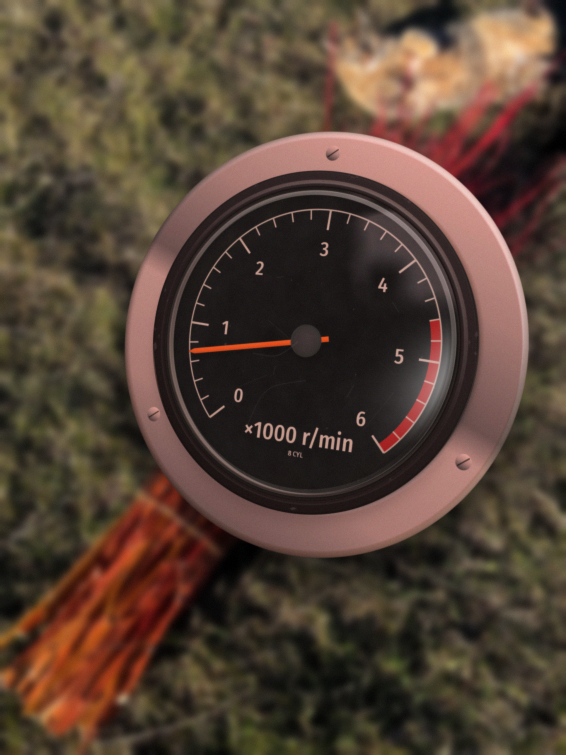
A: 700 (rpm)
